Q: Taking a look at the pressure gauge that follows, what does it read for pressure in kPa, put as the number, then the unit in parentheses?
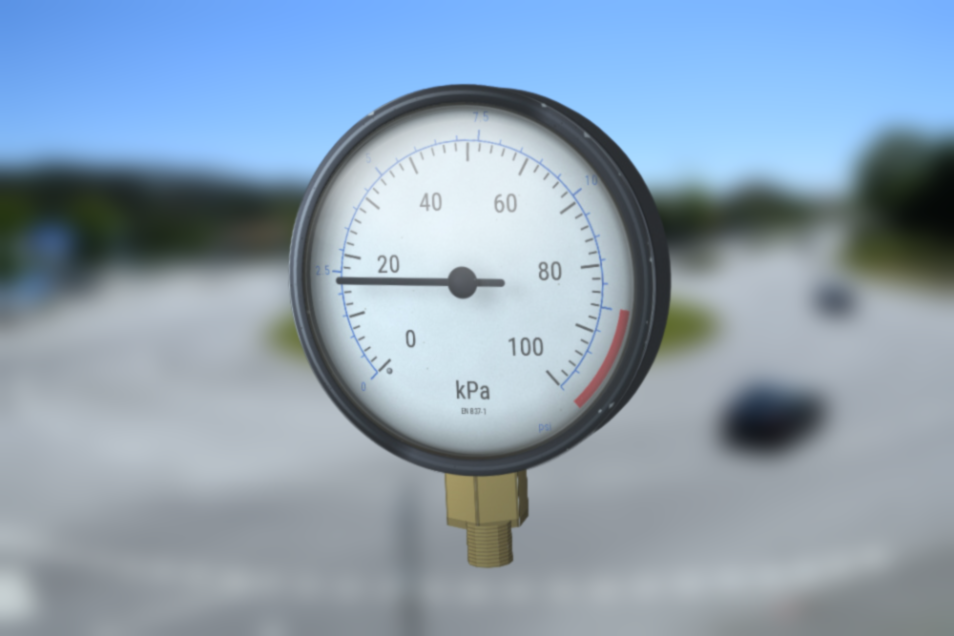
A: 16 (kPa)
